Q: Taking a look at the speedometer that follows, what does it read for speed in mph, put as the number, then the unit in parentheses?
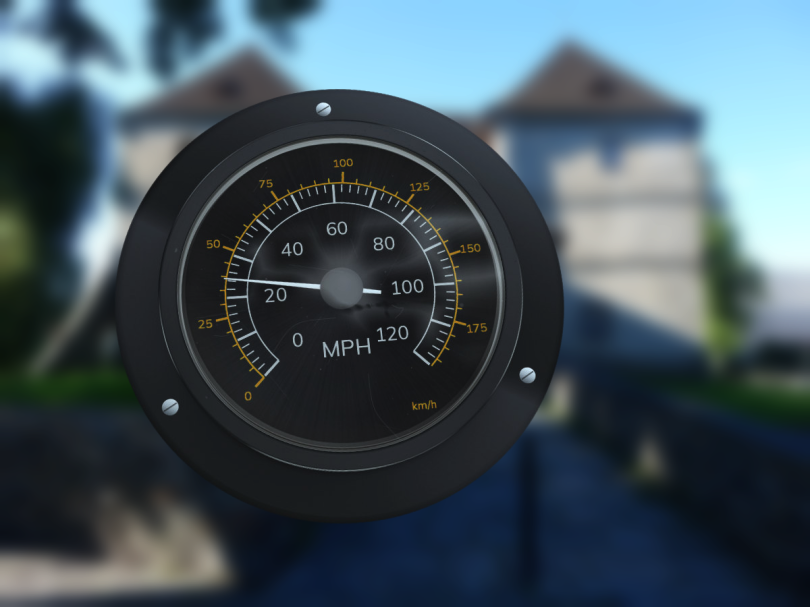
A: 24 (mph)
